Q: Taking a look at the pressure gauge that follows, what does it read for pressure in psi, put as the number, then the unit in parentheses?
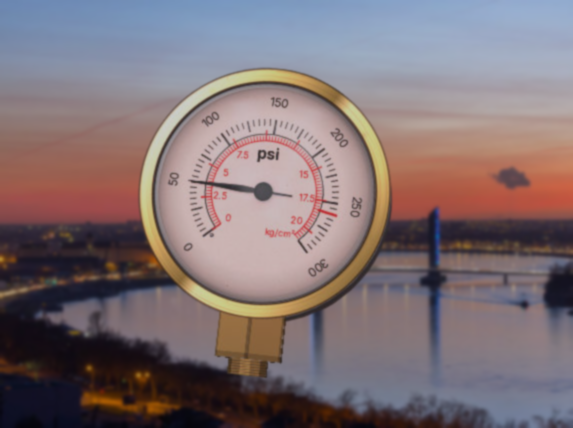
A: 50 (psi)
